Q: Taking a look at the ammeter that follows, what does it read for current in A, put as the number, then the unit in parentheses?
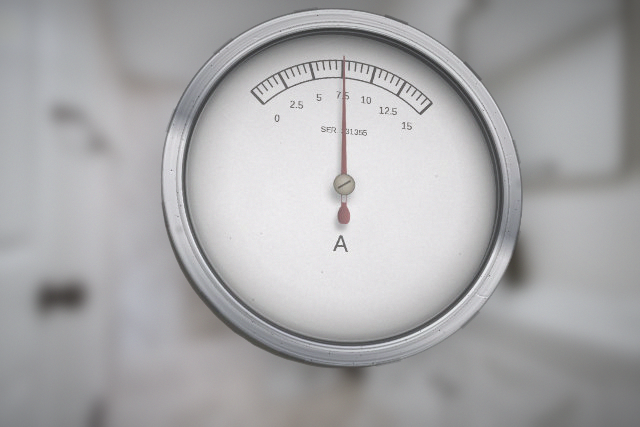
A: 7.5 (A)
